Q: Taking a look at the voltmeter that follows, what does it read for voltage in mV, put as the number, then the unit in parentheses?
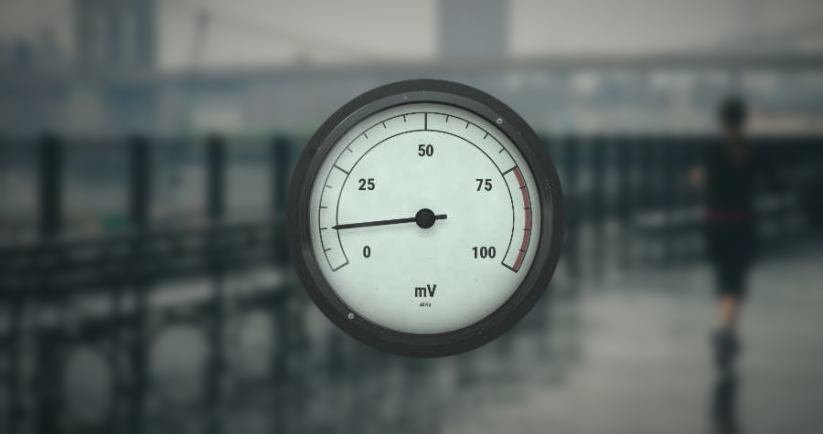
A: 10 (mV)
